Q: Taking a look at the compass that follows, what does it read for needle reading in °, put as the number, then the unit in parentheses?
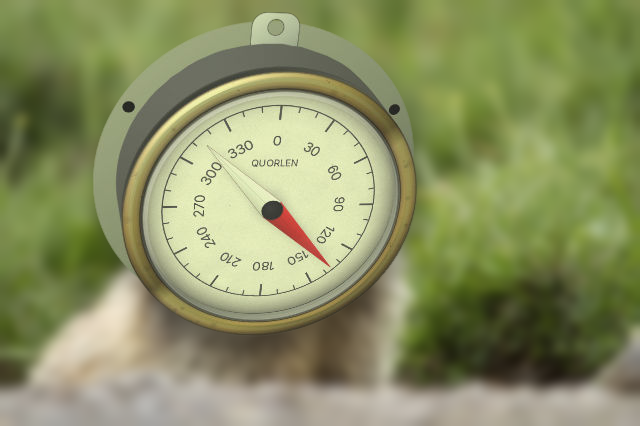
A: 135 (°)
